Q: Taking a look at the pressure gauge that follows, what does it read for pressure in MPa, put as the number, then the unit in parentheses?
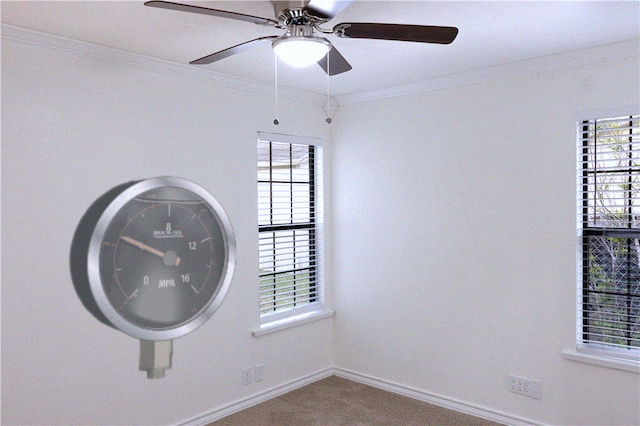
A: 4 (MPa)
